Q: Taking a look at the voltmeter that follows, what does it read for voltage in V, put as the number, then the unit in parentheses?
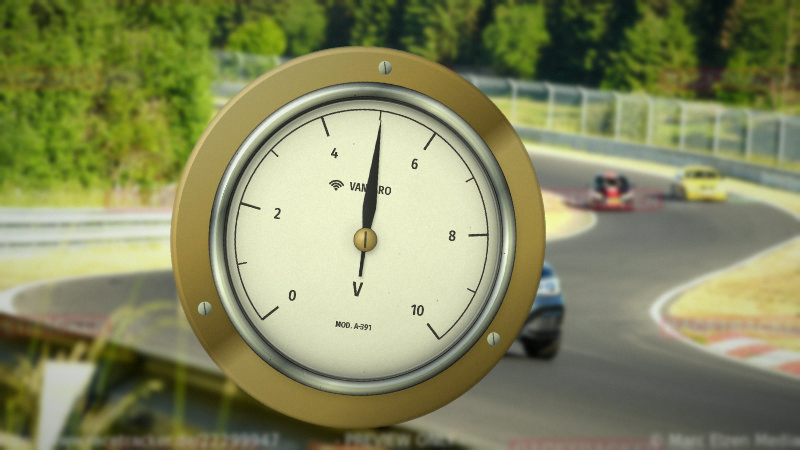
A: 5 (V)
